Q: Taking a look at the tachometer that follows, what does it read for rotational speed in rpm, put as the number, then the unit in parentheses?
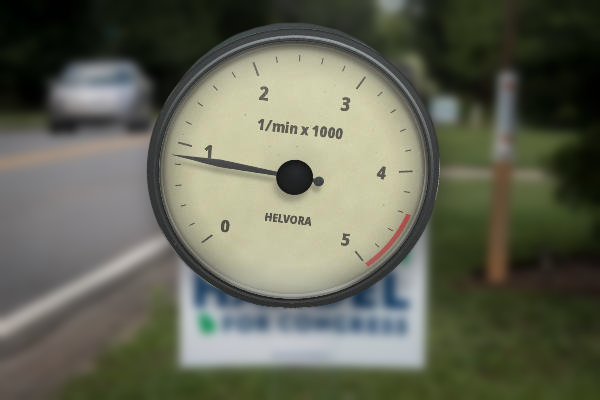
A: 900 (rpm)
